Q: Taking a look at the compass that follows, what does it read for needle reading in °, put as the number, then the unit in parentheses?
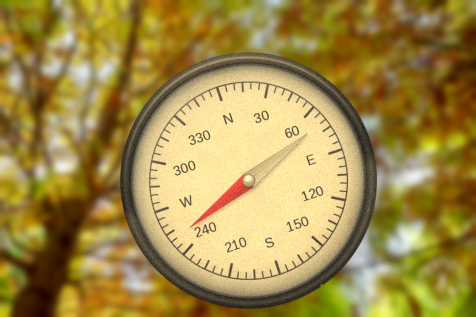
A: 250 (°)
